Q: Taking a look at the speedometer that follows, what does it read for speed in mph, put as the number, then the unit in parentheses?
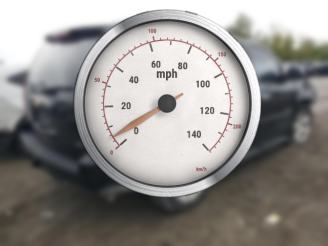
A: 5 (mph)
